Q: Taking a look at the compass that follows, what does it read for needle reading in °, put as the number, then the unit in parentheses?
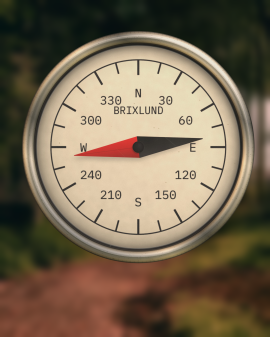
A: 262.5 (°)
